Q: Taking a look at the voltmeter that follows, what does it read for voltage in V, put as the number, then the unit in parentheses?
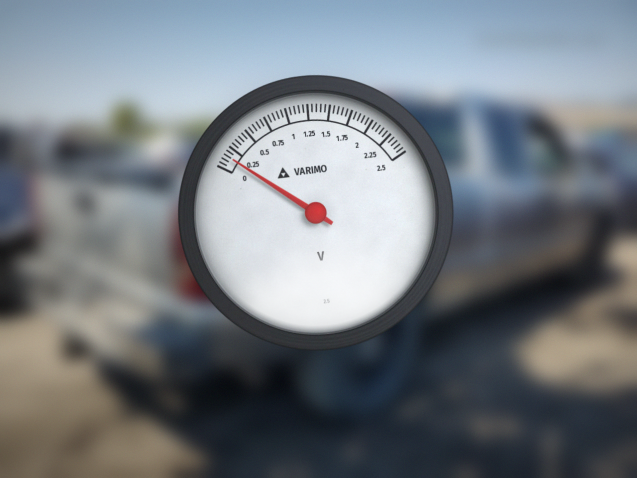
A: 0.15 (V)
